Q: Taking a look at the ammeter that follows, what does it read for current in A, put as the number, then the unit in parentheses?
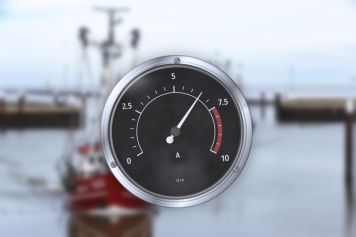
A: 6.5 (A)
